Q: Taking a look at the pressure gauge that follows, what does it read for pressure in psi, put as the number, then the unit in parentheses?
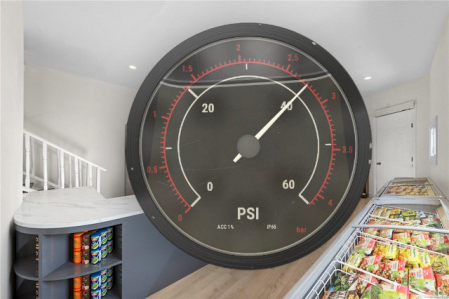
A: 40 (psi)
